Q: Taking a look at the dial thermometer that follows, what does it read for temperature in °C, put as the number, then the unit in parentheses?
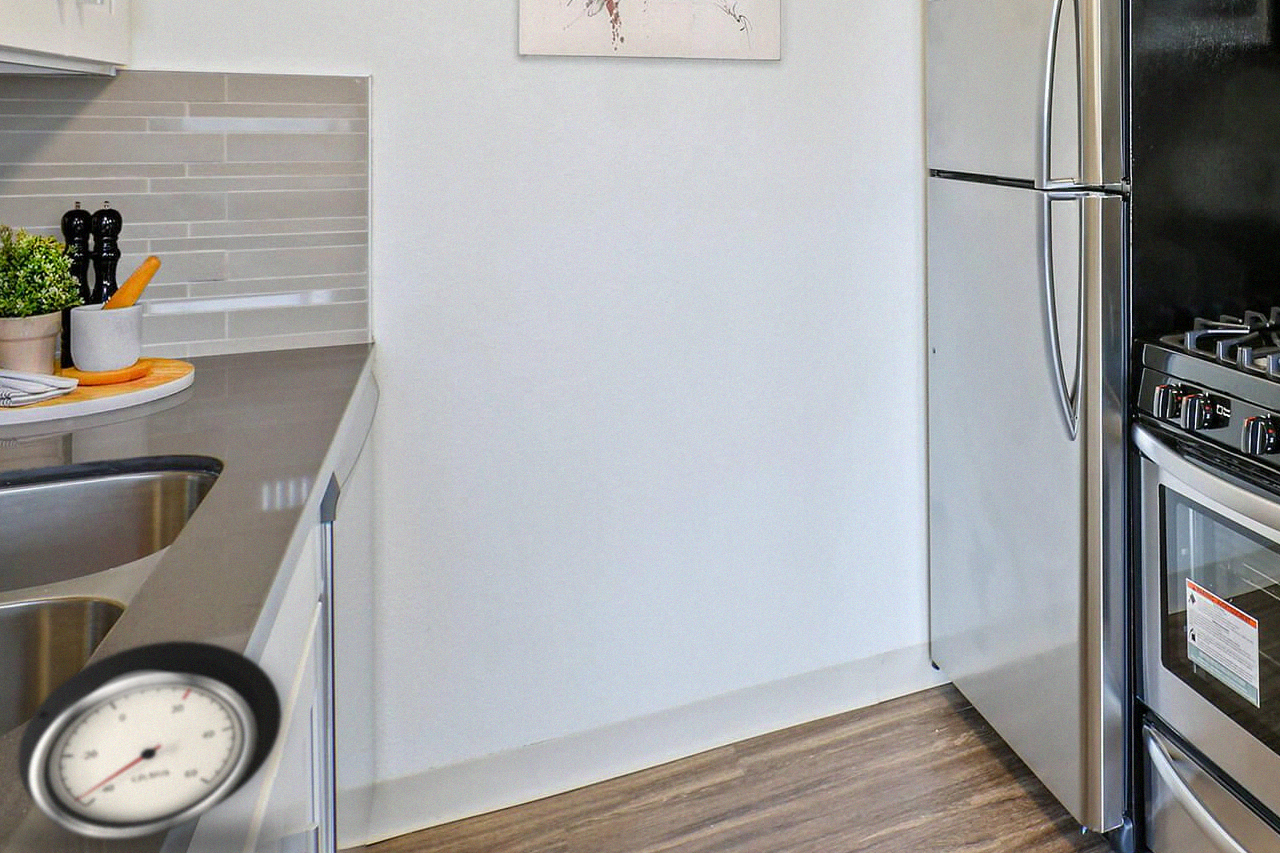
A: -36 (°C)
